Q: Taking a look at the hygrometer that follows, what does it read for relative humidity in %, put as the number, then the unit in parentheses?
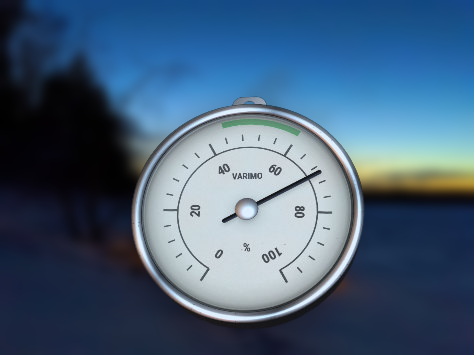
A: 70 (%)
